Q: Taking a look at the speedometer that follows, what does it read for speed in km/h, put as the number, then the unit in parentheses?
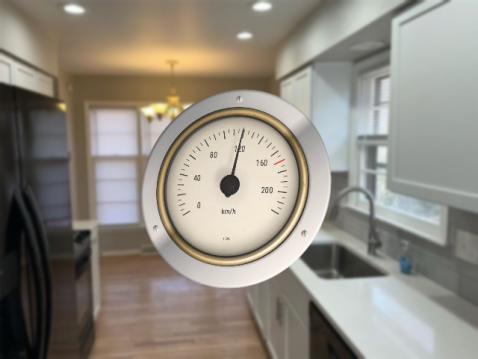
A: 120 (km/h)
